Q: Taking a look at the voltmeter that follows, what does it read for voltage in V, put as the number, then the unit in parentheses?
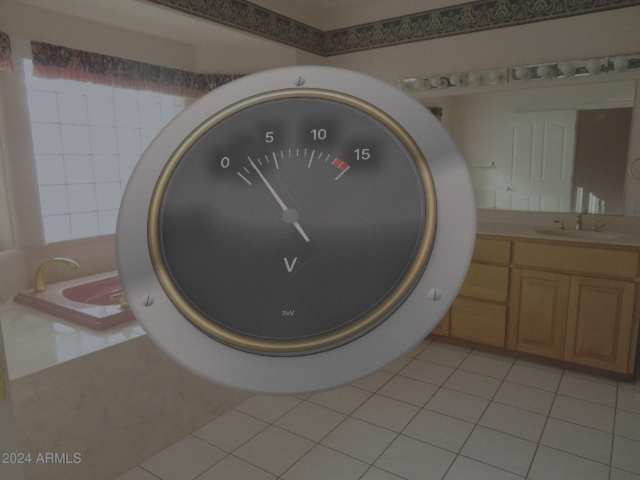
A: 2 (V)
